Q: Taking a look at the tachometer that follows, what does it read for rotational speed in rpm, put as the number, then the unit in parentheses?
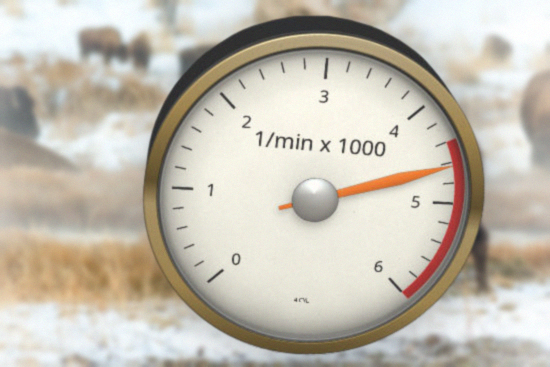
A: 4600 (rpm)
